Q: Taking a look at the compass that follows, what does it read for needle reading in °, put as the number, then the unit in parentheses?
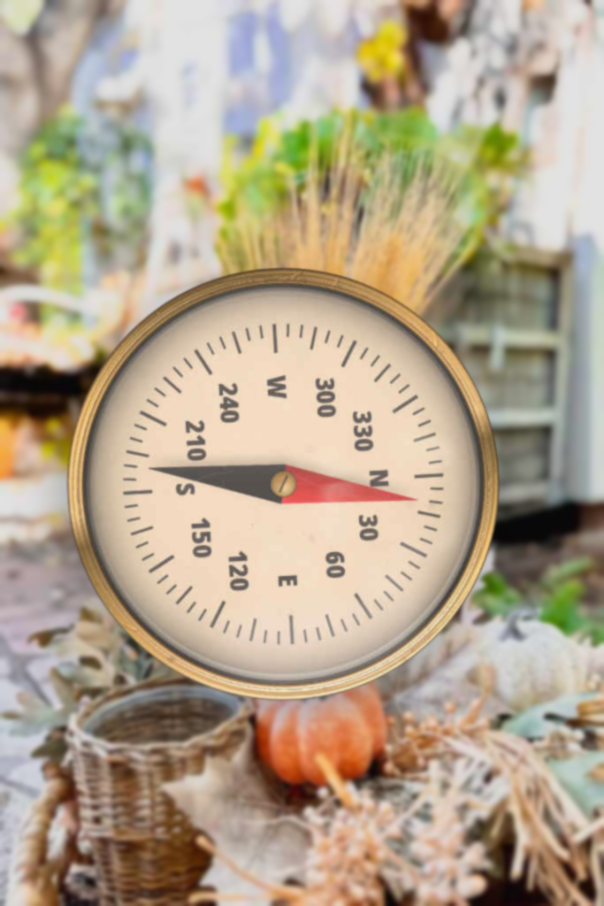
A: 10 (°)
